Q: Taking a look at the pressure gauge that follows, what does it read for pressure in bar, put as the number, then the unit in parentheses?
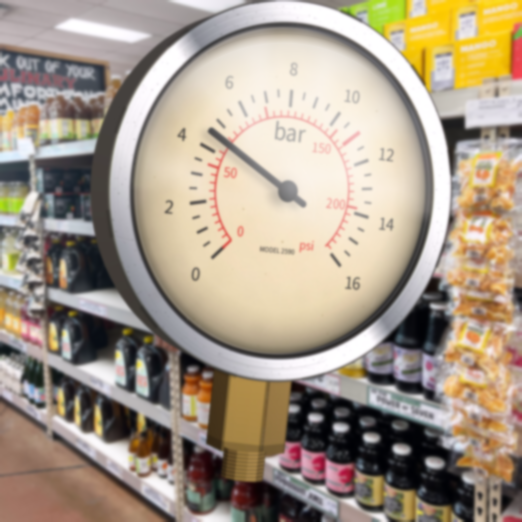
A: 4.5 (bar)
